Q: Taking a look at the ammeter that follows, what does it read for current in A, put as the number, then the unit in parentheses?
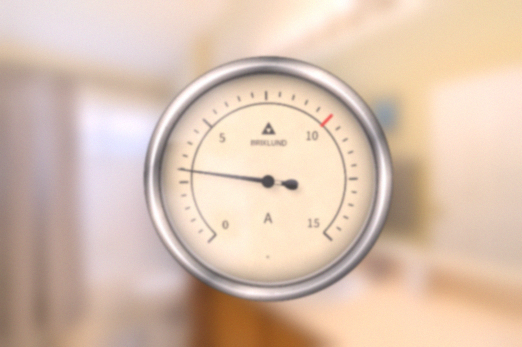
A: 3 (A)
